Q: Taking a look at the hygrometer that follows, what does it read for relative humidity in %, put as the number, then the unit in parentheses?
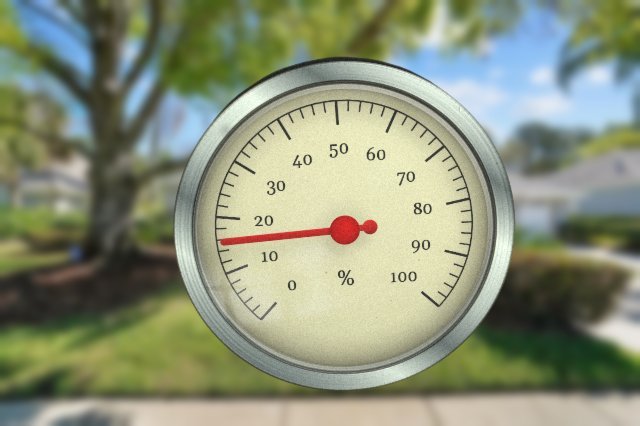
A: 16 (%)
